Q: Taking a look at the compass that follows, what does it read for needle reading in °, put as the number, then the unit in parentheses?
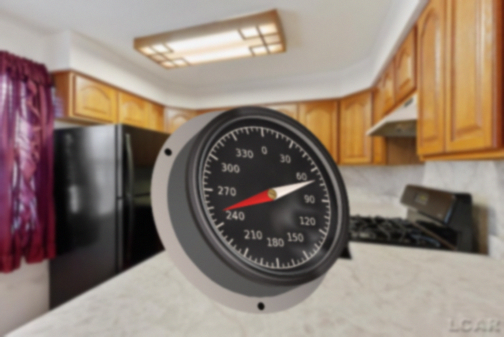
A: 250 (°)
